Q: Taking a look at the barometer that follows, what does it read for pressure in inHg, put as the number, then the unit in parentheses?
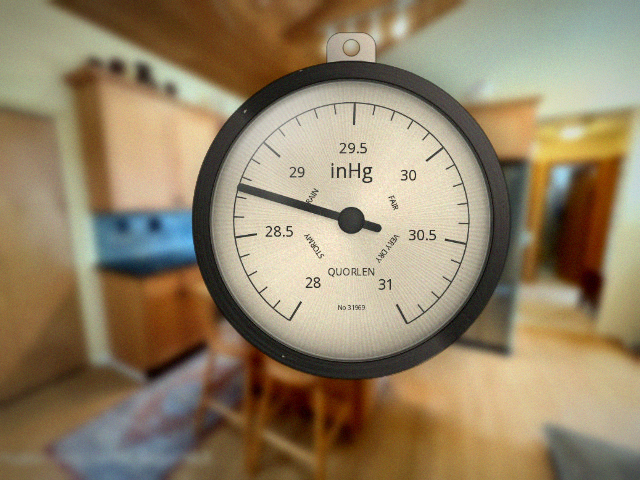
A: 28.75 (inHg)
